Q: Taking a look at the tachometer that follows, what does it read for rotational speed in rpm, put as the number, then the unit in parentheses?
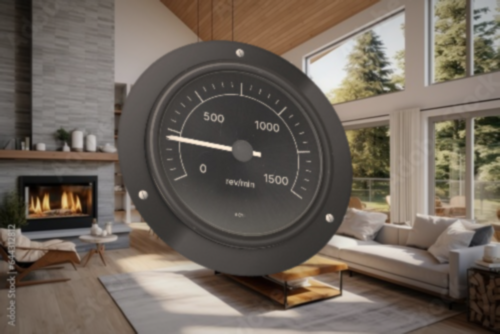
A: 200 (rpm)
